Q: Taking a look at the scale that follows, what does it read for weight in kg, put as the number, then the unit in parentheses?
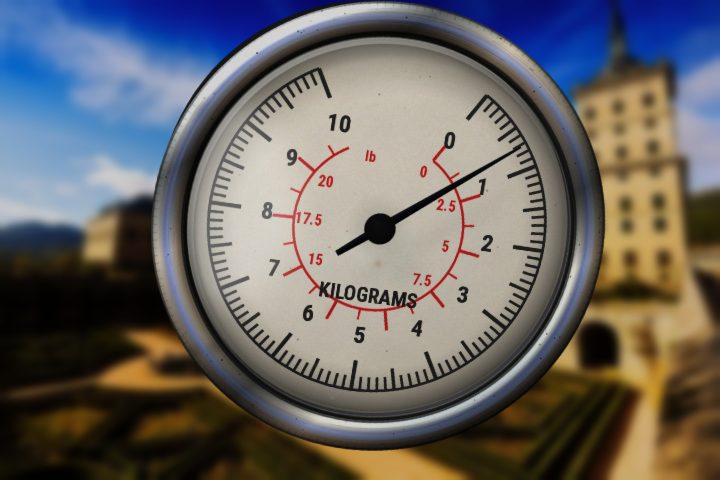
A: 0.7 (kg)
